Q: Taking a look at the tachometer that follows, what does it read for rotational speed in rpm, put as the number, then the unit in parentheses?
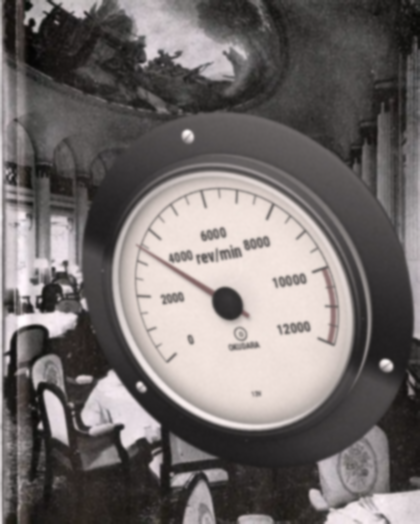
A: 3500 (rpm)
